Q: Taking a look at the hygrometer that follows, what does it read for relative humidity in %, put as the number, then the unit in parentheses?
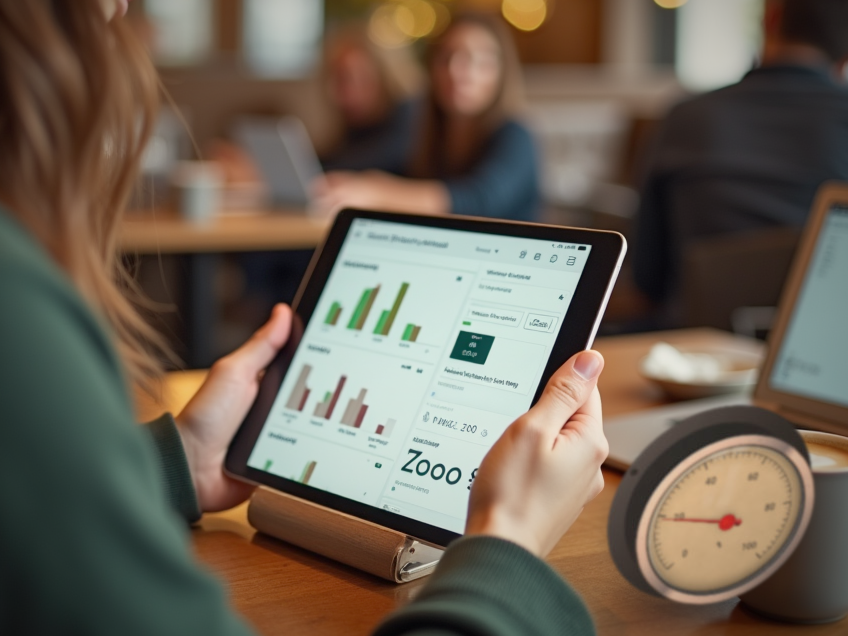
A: 20 (%)
